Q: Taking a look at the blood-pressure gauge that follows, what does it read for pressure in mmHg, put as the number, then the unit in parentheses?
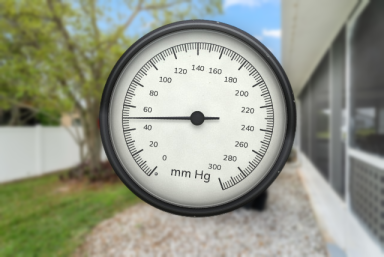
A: 50 (mmHg)
